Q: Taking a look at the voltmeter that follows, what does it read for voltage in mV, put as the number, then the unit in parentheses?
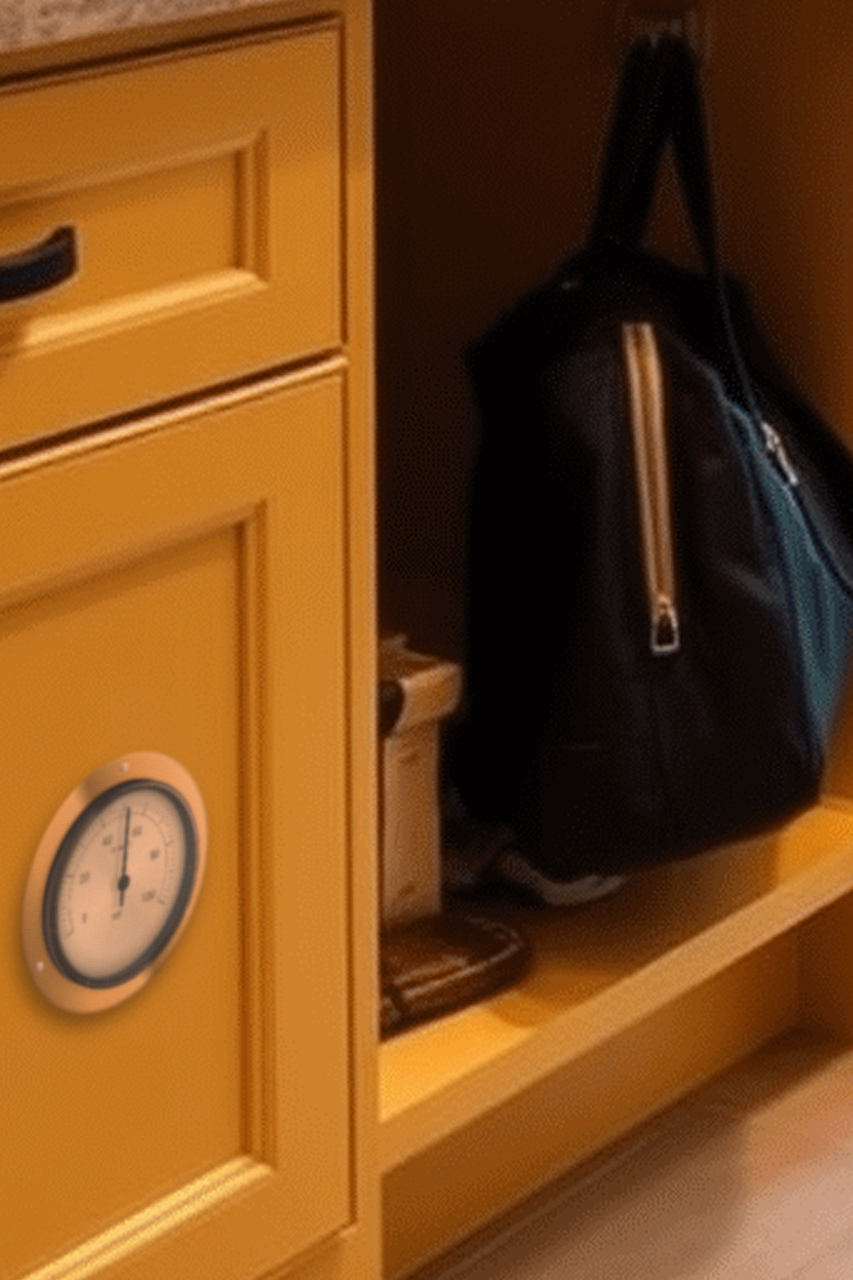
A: 50 (mV)
